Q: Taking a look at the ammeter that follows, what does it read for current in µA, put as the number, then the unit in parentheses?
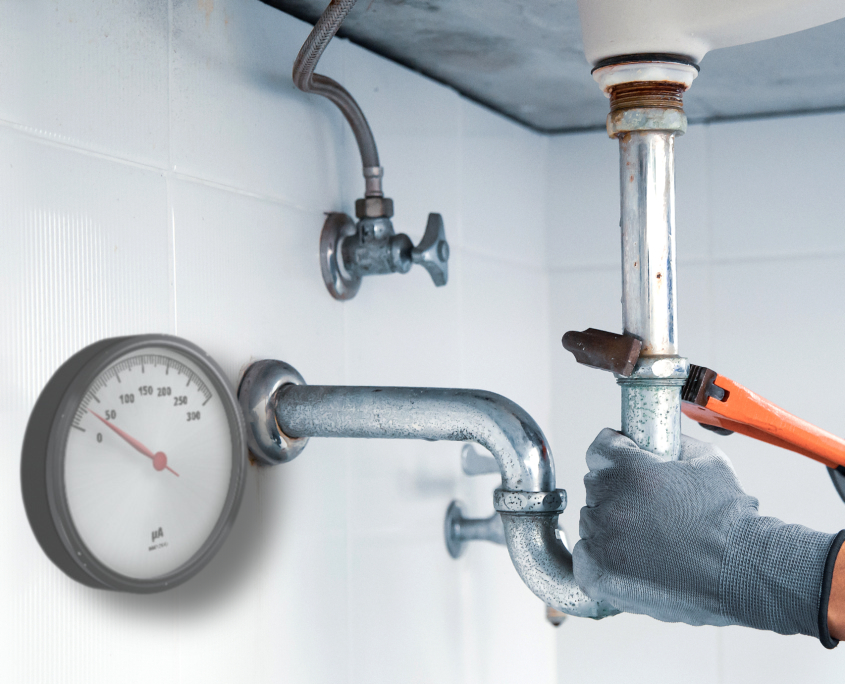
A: 25 (µA)
